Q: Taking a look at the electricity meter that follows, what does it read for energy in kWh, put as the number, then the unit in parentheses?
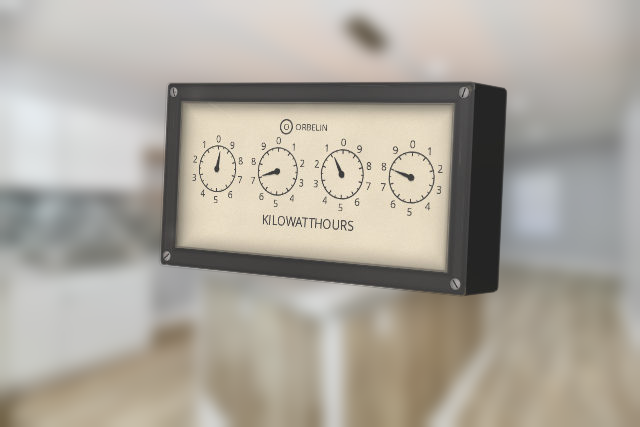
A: 9708 (kWh)
